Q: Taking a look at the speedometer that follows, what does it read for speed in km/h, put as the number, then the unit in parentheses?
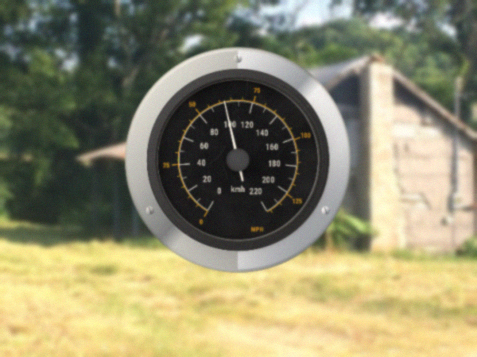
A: 100 (km/h)
